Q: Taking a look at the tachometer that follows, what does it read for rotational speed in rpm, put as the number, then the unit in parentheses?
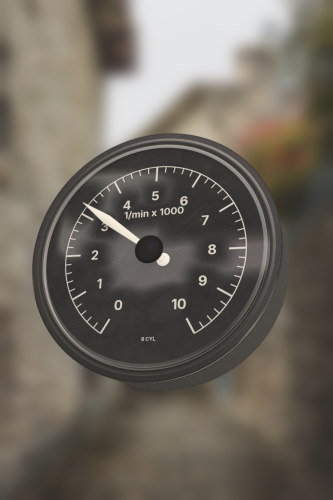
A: 3200 (rpm)
